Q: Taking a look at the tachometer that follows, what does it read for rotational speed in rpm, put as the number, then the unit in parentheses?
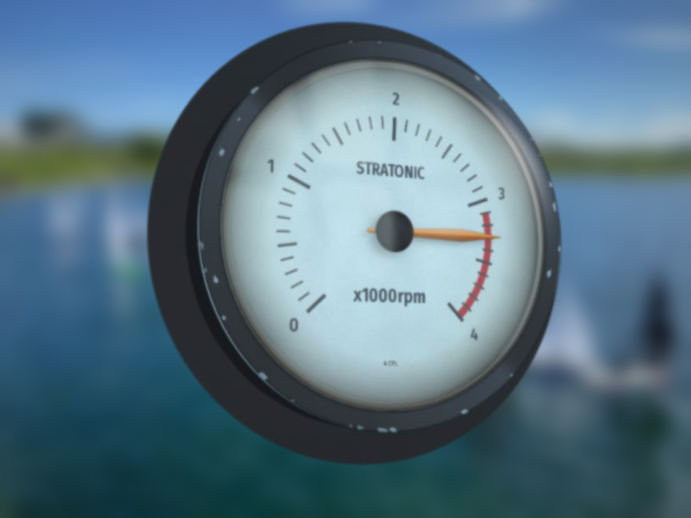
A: 3300 (rpm)
